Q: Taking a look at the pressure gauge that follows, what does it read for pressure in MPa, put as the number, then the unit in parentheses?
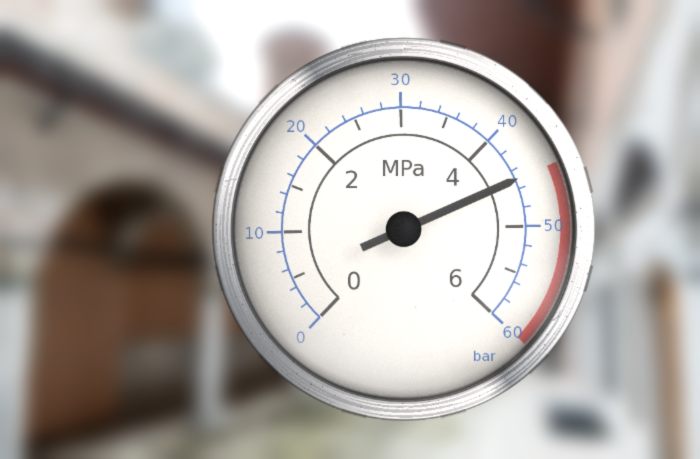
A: 4.5 (MPa)
